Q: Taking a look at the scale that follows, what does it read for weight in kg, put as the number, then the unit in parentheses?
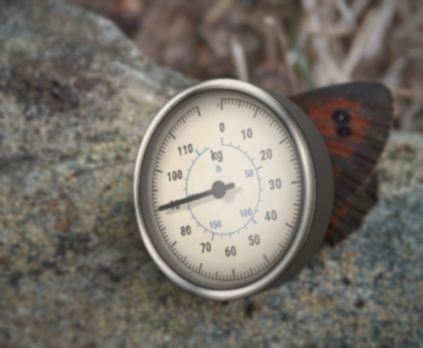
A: 90 (kg)
